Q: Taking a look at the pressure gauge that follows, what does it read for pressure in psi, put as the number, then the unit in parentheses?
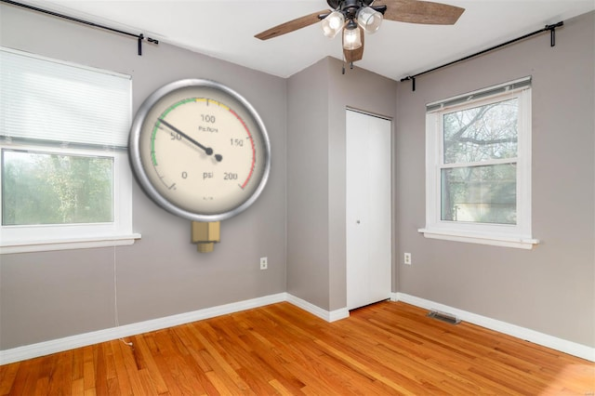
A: 55 (psi)
